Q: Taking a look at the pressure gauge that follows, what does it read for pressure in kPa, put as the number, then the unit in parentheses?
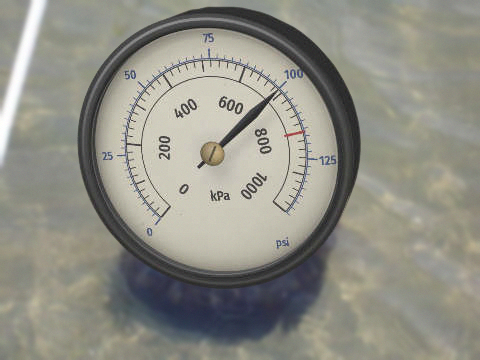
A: 690 (kPa)
